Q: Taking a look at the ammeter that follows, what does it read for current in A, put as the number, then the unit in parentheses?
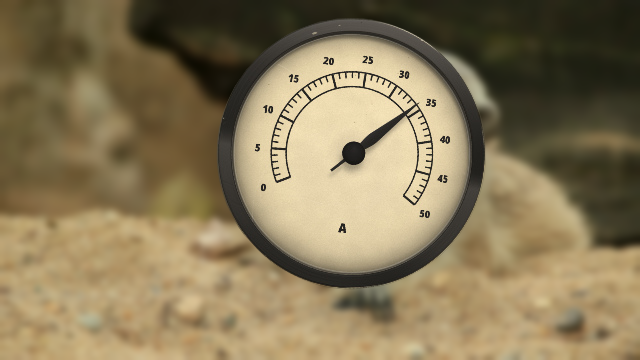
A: 34 (A)
